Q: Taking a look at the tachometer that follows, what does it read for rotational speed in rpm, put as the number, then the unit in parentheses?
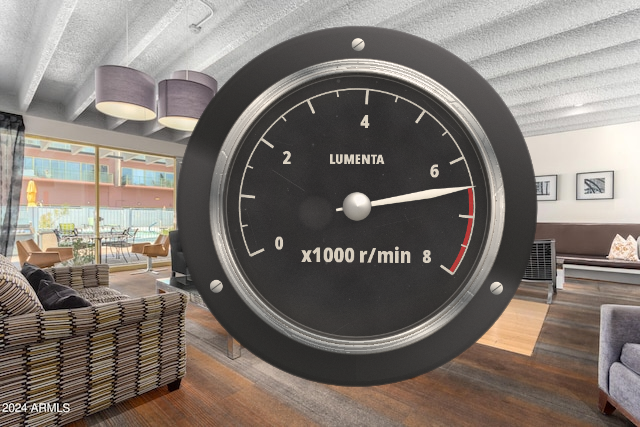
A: 6500 (rpm)
